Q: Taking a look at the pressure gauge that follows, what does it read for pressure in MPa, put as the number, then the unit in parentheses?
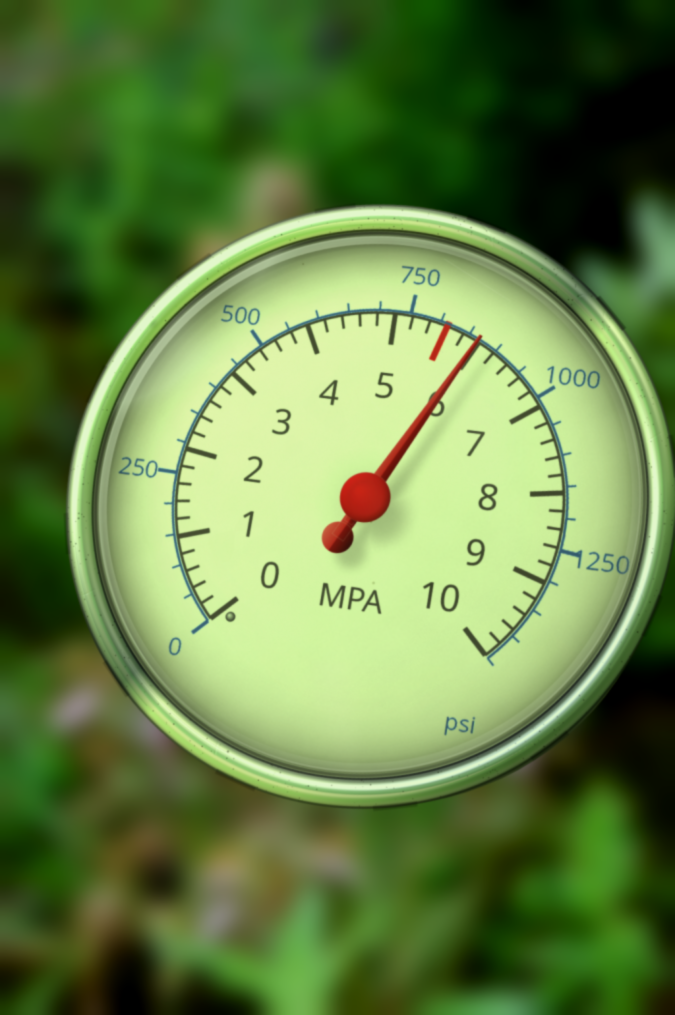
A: 6 (MPa)
